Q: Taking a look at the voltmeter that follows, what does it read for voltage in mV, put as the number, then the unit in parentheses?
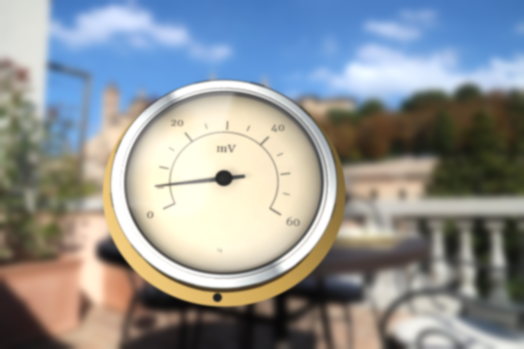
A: 5 (mV)
